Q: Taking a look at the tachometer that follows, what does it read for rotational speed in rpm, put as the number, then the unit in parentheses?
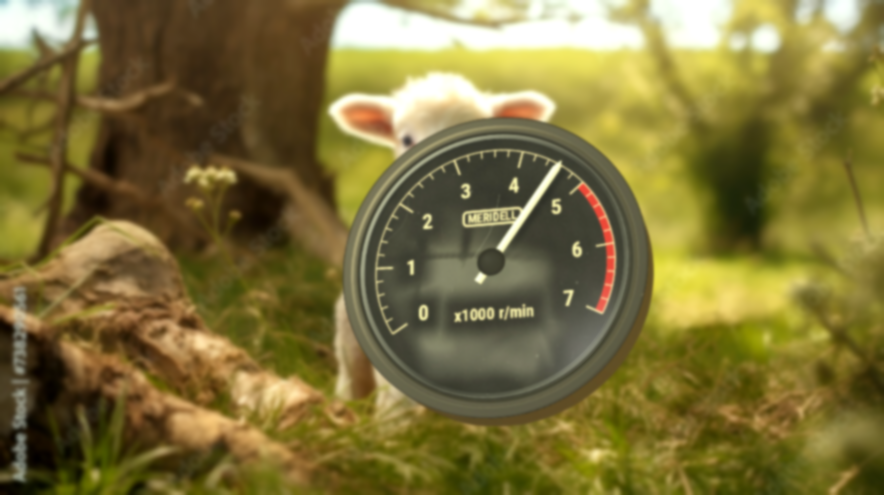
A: 4600 (rpm)
